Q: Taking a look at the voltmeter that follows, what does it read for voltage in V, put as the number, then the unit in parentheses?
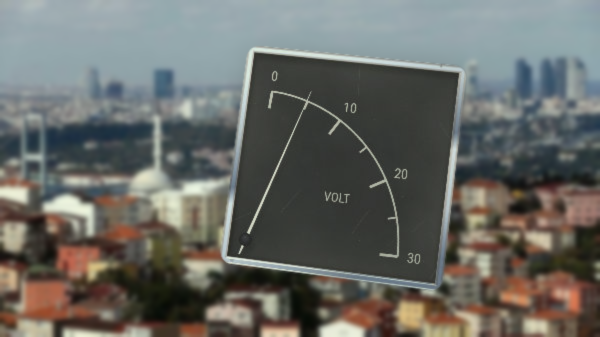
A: 5 (V)
